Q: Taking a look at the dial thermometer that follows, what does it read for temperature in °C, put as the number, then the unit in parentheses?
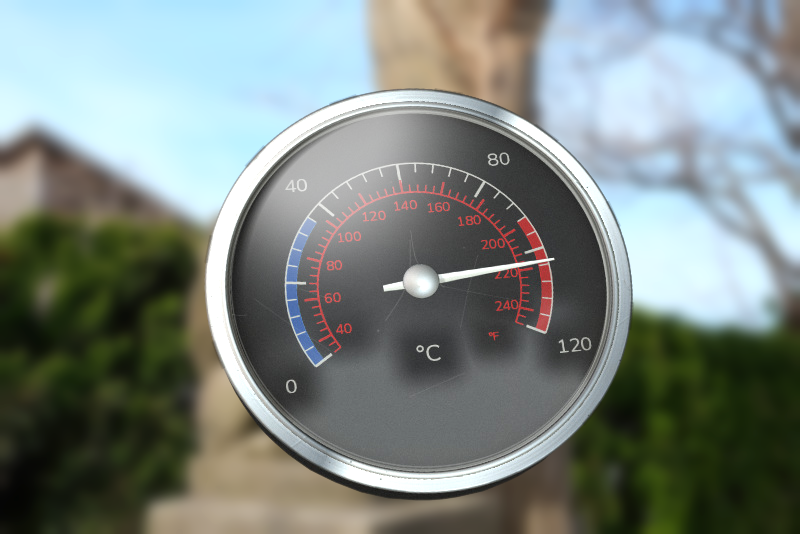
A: 104 (°C)
